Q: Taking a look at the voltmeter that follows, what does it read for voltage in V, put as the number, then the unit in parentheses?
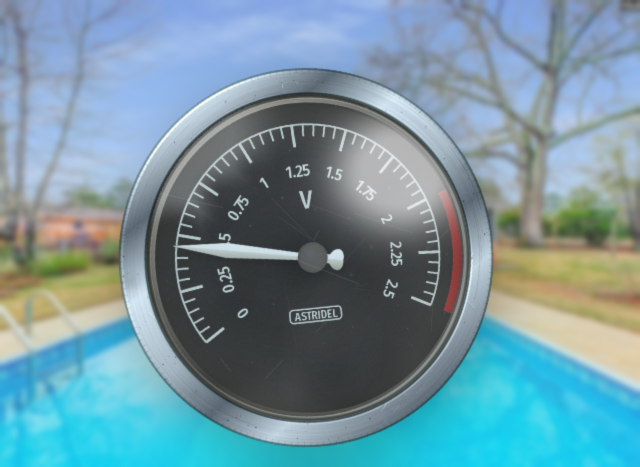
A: 0.45 (V)
